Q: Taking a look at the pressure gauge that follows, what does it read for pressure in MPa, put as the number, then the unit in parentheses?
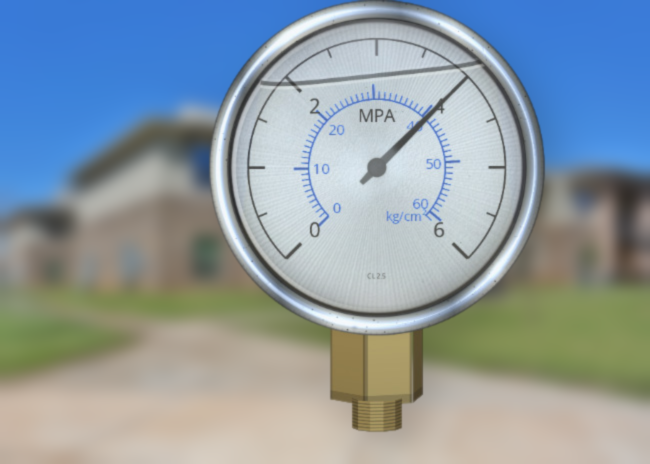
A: 4 (MPa)
